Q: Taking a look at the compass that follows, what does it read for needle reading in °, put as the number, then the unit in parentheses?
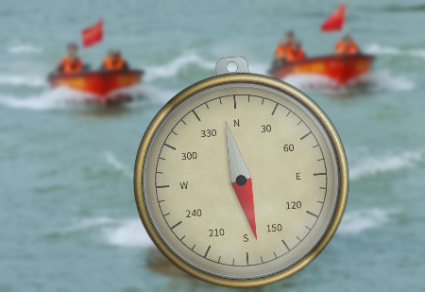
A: 170 (°)
